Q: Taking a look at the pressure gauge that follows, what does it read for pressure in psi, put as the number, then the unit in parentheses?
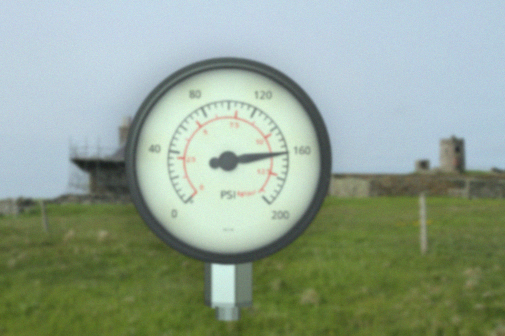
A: 160 (psi)
